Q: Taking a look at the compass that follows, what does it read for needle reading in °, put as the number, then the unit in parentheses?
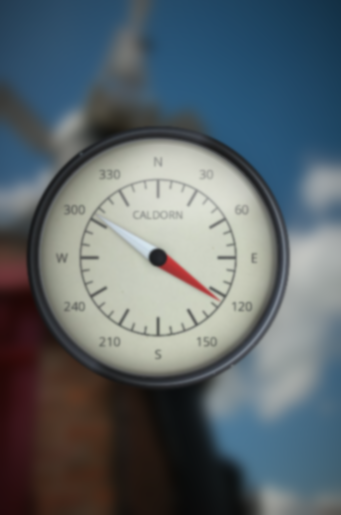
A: 125 (°)
